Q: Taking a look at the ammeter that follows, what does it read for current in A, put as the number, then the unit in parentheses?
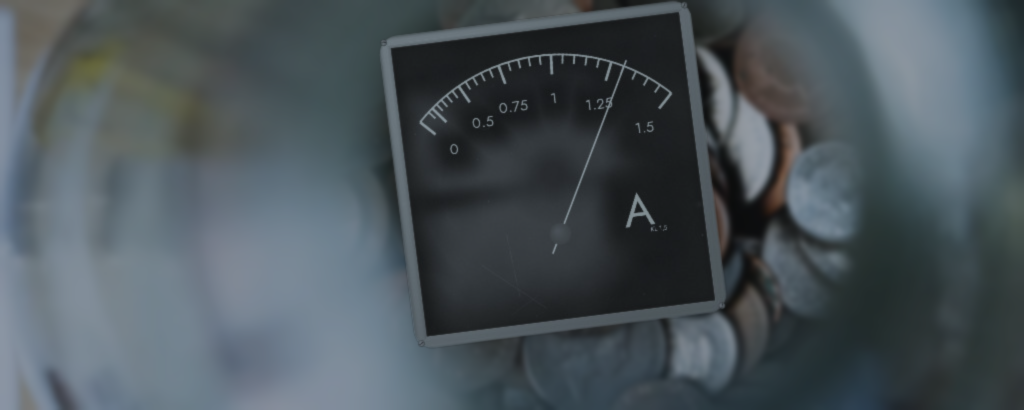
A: 1.3 (A)
